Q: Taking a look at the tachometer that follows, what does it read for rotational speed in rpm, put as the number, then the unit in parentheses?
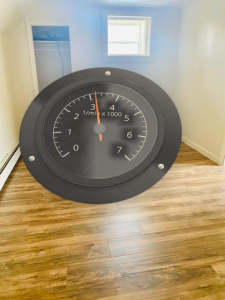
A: 3200 (rpm)
